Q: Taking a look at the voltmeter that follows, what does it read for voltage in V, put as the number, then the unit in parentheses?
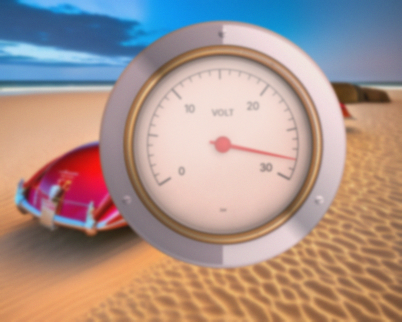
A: 28 (V)
